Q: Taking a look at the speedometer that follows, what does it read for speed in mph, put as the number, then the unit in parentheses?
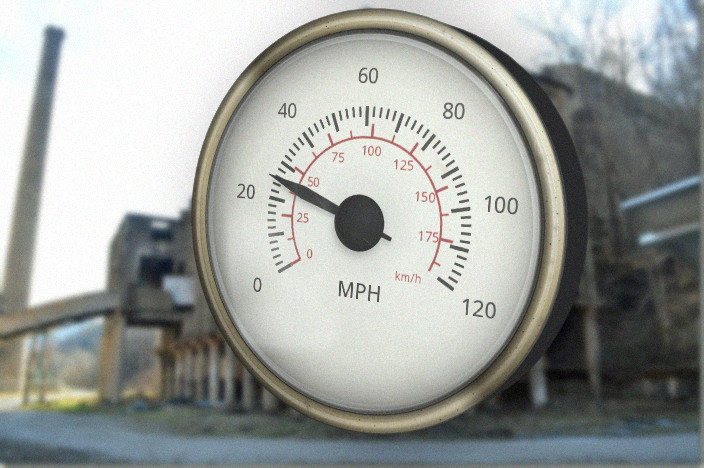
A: 26 (mph)
